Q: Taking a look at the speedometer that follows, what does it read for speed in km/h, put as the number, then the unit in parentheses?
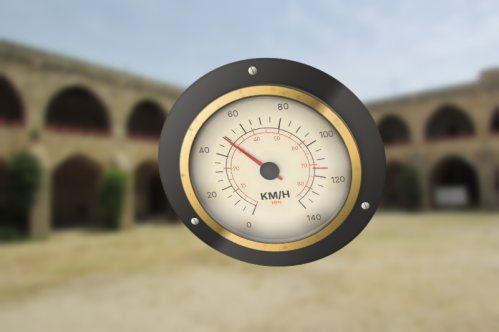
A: 50 (km/h)
